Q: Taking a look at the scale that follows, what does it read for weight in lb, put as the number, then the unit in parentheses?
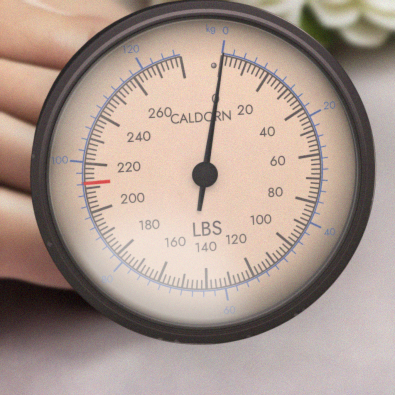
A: 0 (lb)
